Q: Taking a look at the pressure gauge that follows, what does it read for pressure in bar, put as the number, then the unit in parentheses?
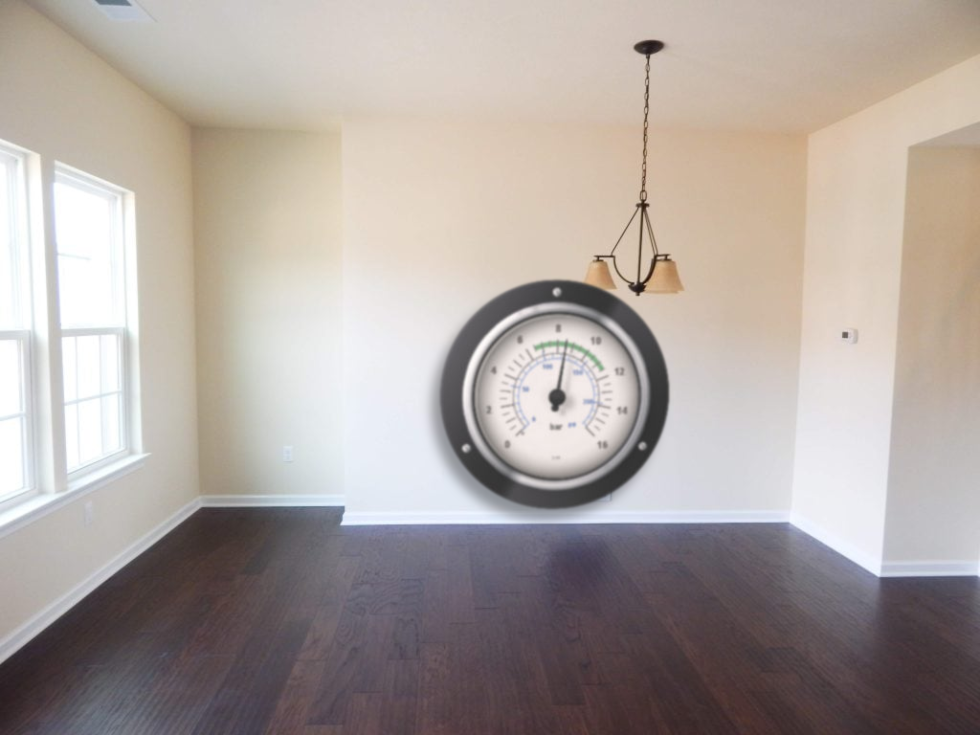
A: 8.5 (bar)
